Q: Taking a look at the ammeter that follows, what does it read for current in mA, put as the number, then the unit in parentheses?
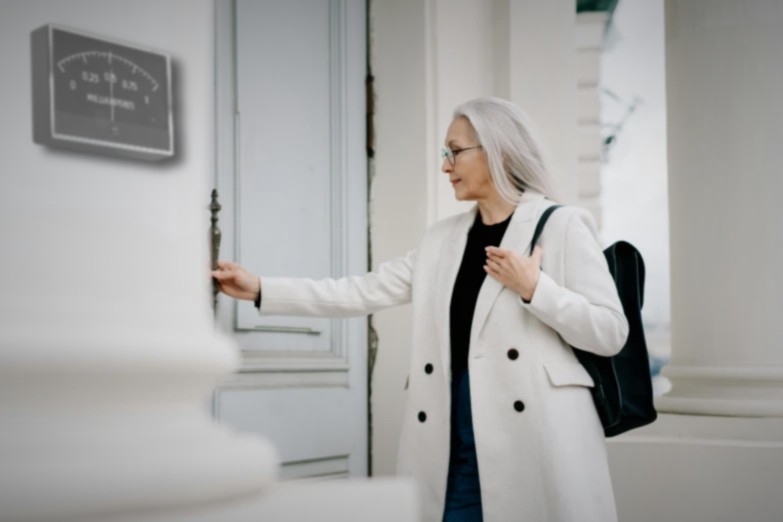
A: 0.5 (mA)
